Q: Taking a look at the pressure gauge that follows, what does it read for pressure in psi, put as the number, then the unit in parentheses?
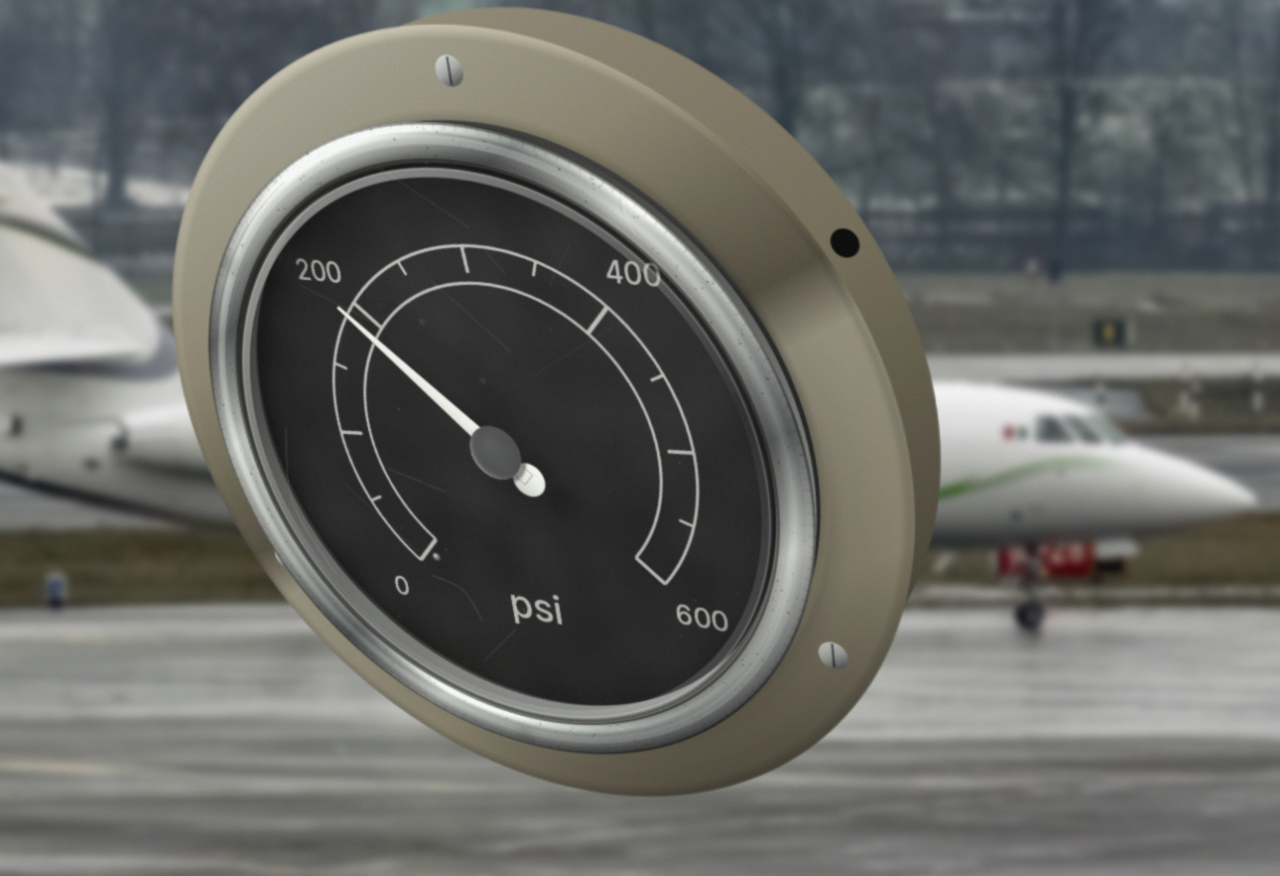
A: 200 (psi)
